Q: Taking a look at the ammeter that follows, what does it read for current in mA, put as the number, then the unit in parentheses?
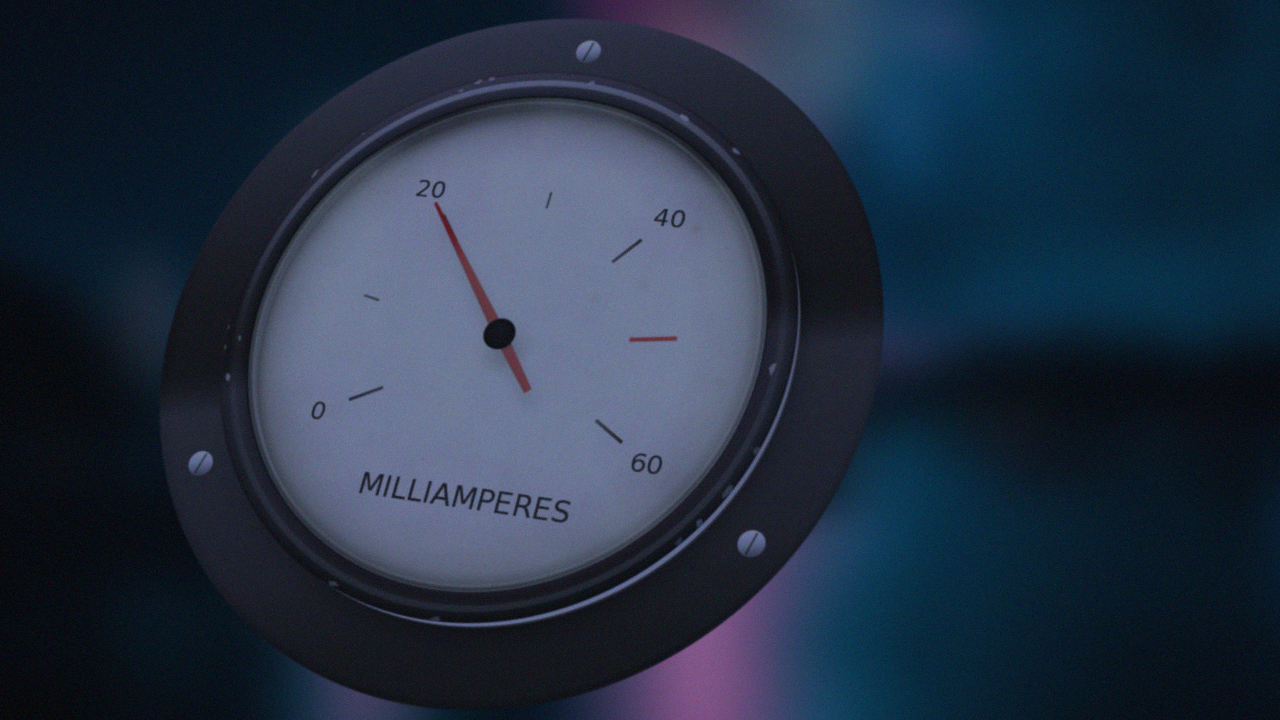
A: 20 (mA)
